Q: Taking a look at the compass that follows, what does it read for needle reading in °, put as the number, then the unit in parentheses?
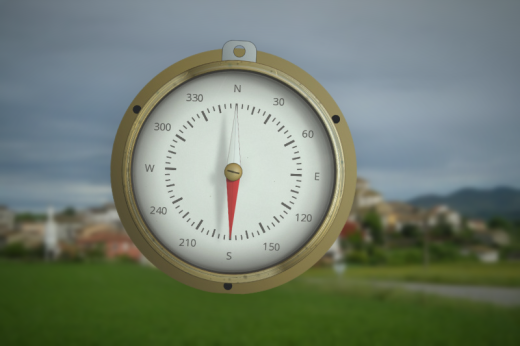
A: 180 (°)
